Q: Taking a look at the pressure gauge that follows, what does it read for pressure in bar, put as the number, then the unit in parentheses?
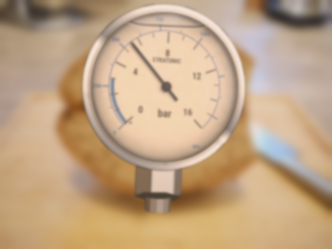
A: 5.5 (bar)
